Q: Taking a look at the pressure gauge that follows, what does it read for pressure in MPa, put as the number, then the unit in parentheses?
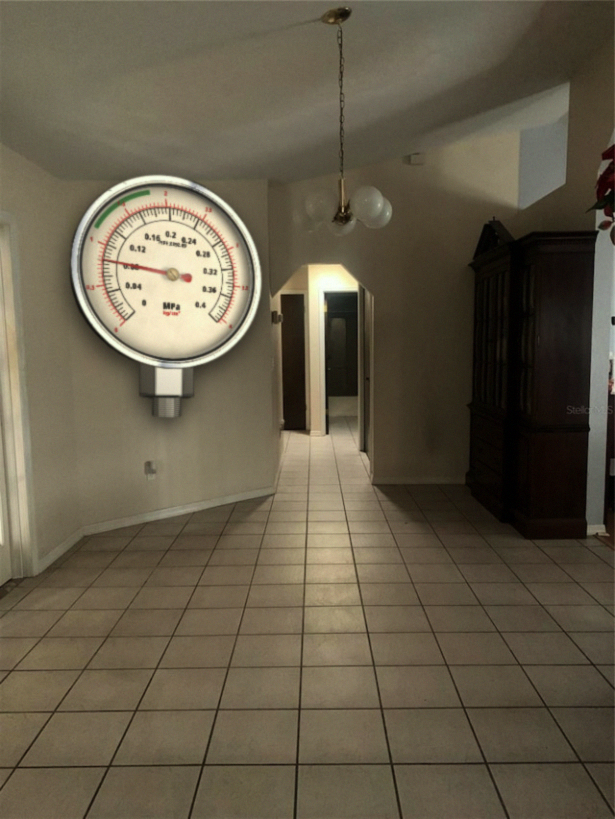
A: 0.08 (MPa)
